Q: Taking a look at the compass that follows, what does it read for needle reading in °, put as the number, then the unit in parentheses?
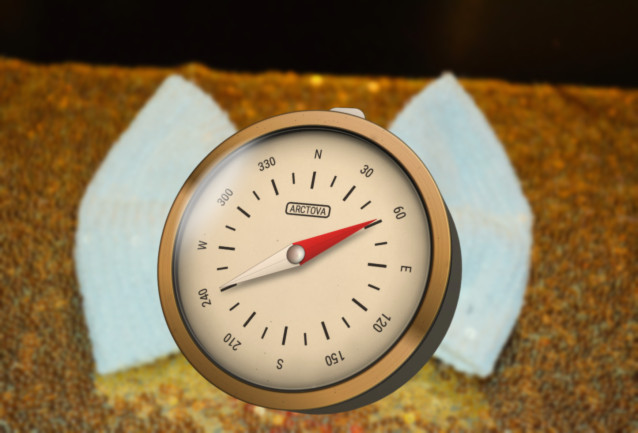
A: 60 (°)
